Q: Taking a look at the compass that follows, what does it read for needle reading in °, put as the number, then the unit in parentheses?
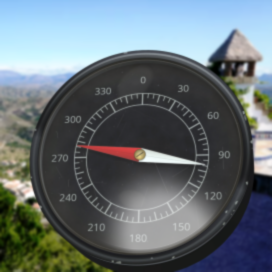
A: 280 (°)
